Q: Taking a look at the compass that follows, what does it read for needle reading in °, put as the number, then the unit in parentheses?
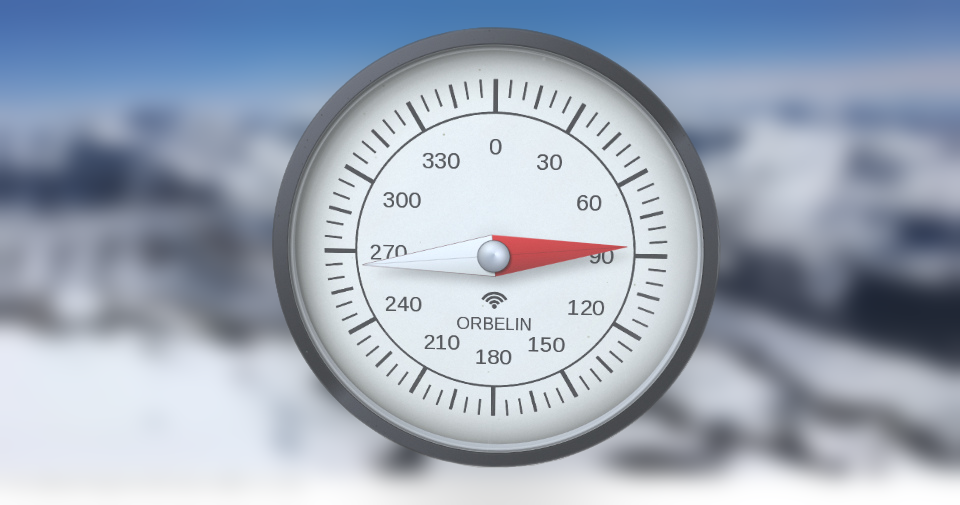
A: 85 (°)
